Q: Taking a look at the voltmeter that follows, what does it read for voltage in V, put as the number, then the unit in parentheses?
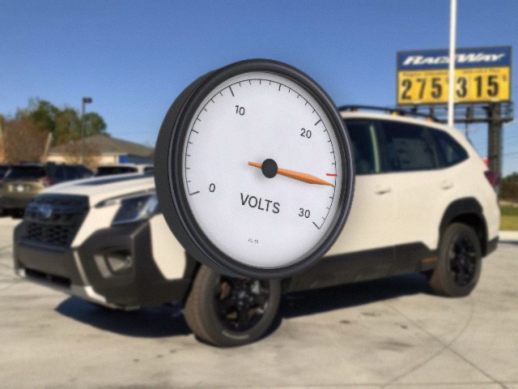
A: 26 (V)
